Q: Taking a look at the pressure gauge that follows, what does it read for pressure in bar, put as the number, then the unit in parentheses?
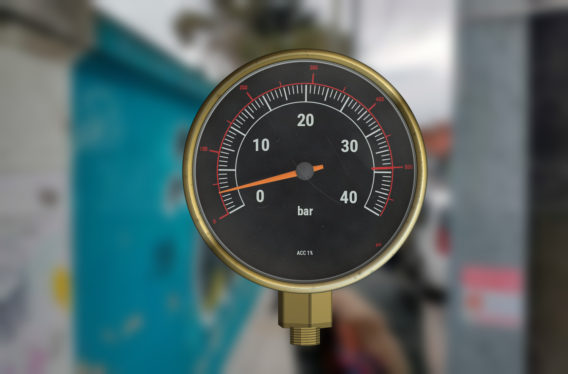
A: 2.5 (bar)
